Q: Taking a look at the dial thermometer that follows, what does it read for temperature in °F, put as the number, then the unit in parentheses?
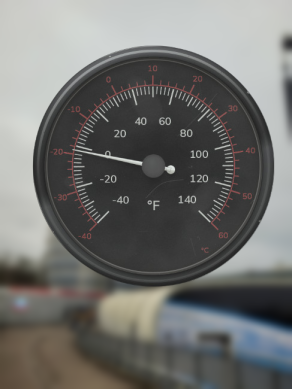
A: -2 (°F)
